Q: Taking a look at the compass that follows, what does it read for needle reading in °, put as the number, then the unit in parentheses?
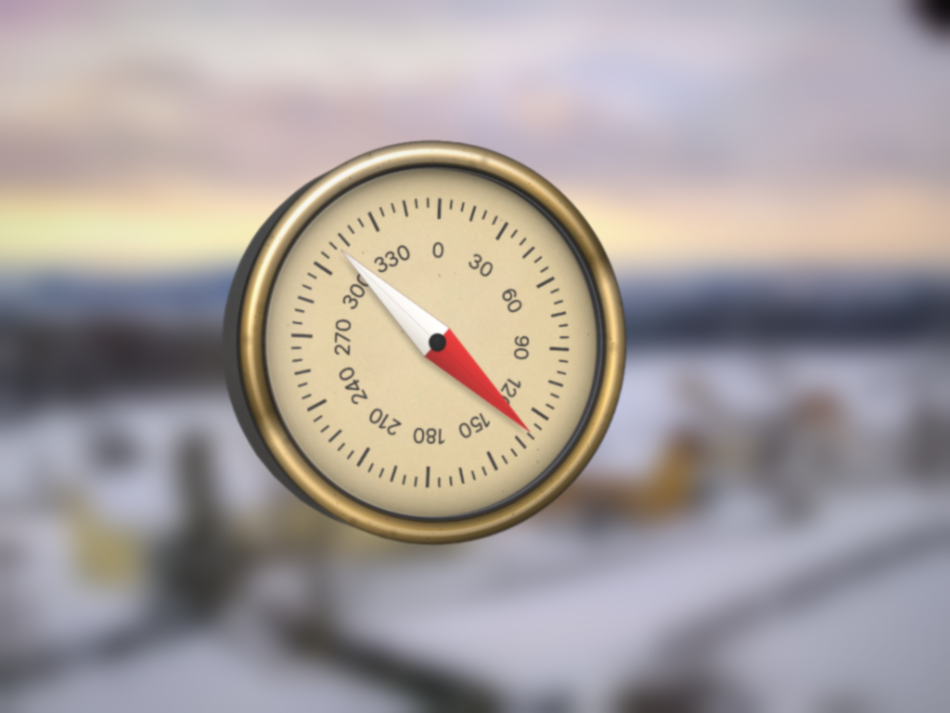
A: 130 (°)
